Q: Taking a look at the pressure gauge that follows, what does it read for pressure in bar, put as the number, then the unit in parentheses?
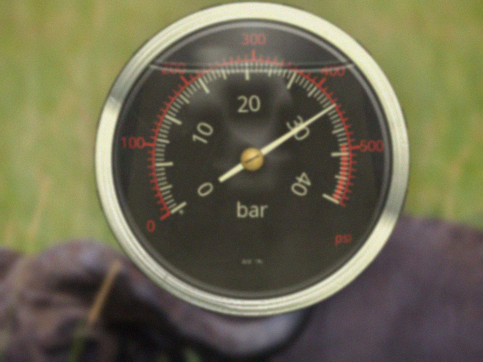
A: 30 (bar)
